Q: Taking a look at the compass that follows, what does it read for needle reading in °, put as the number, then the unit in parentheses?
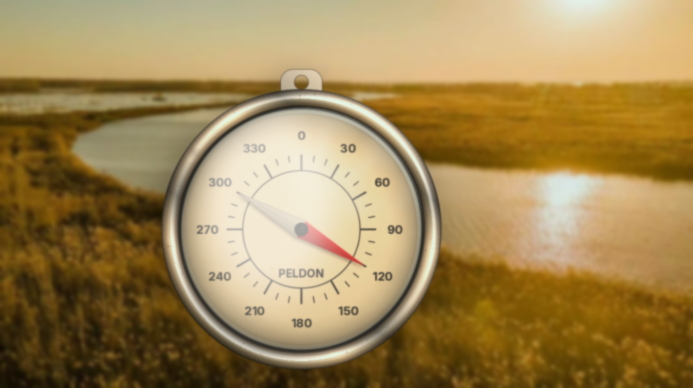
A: 120 (°)
